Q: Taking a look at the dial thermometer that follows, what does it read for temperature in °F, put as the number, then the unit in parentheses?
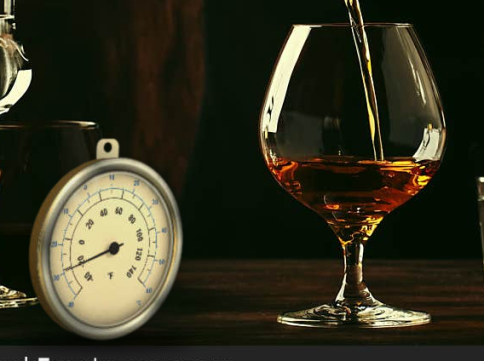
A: -20 (°F)
